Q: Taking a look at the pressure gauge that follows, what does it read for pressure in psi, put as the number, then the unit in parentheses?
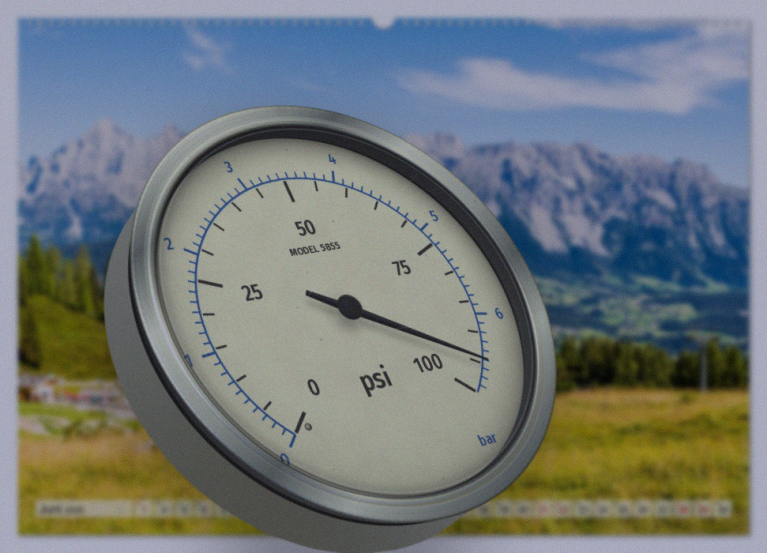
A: 95 (psi)
